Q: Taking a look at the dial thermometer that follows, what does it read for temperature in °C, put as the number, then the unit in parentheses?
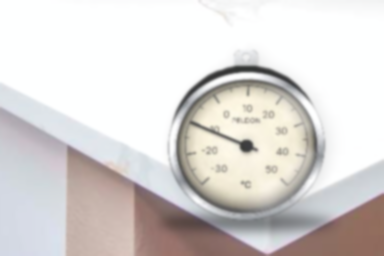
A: -10 (°C)
